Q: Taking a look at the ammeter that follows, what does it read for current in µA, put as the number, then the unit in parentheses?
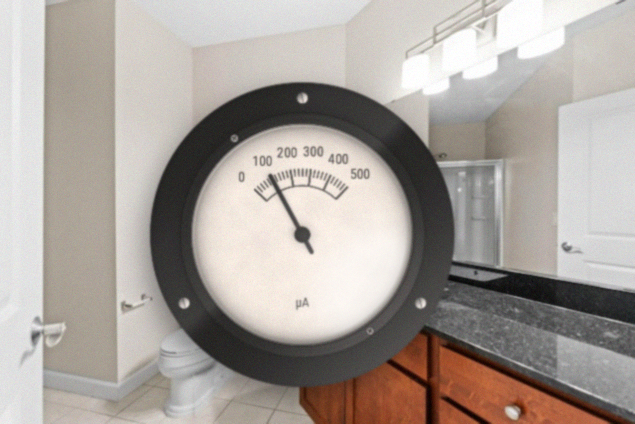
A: 100 (µA)
